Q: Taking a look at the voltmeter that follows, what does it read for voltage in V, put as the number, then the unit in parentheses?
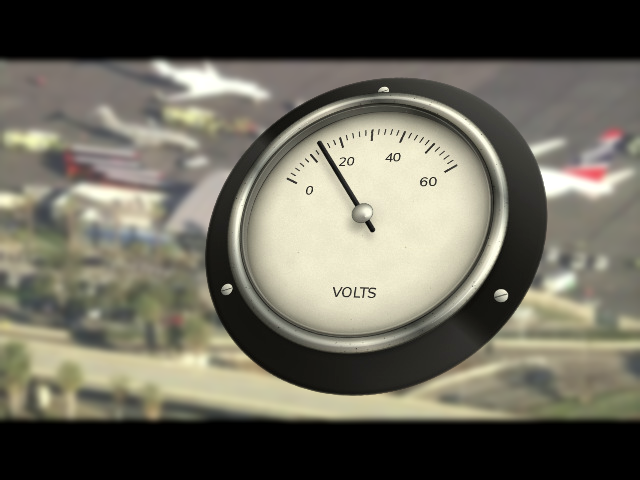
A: 14 (V)
